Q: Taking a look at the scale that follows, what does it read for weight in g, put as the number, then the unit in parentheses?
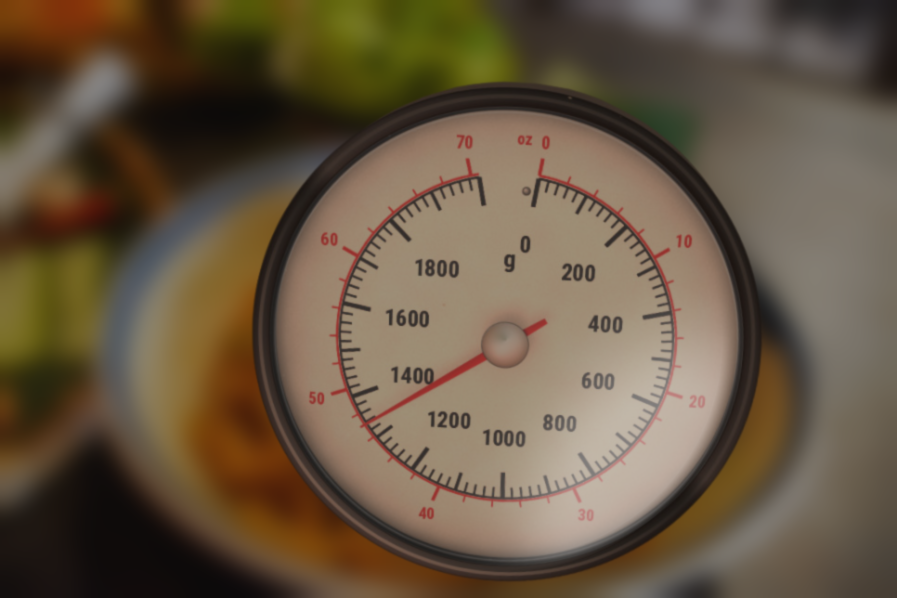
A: 1340 (g)
